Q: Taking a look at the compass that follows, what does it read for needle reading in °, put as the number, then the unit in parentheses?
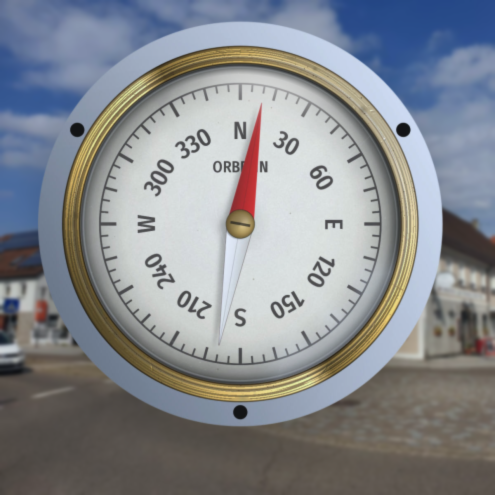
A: 10 (°)
